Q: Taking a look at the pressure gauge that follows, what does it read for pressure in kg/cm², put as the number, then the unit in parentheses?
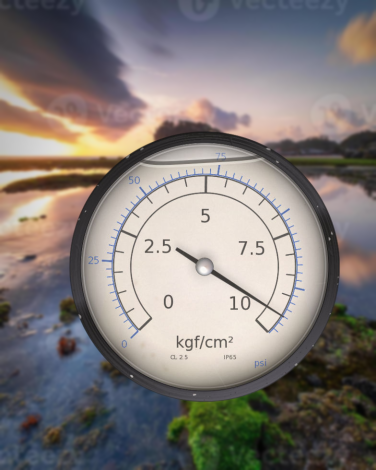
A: 9.5 (kg/cm²)
